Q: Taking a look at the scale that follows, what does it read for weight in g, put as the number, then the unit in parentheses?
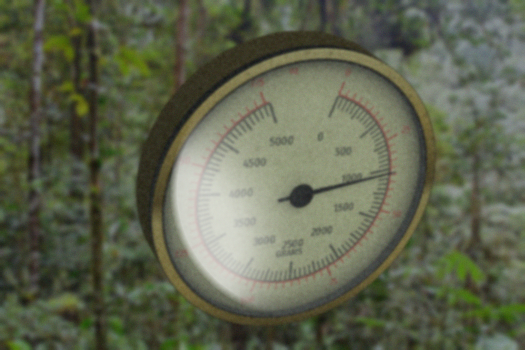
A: 1000 (g)
